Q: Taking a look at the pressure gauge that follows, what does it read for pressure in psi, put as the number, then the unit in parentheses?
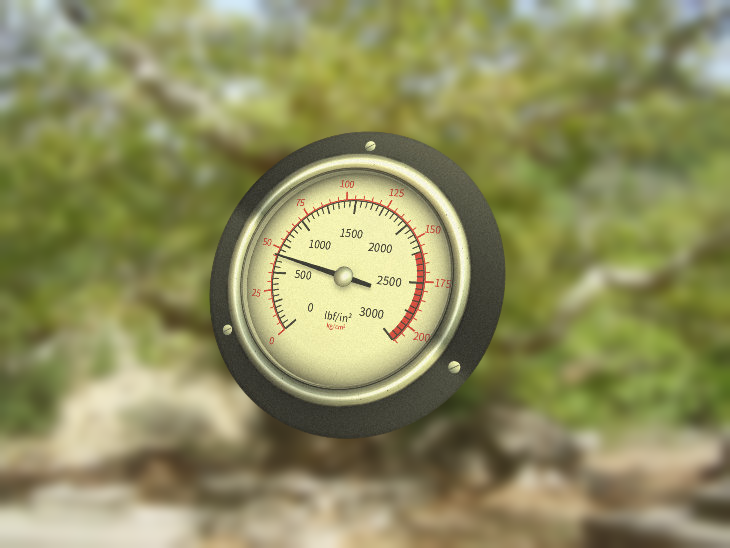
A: 650 (psi)
